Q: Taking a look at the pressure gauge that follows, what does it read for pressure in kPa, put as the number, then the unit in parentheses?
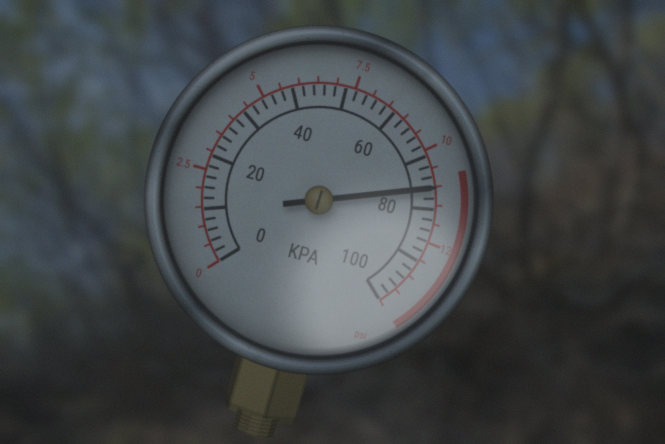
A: 76 (kPa)
